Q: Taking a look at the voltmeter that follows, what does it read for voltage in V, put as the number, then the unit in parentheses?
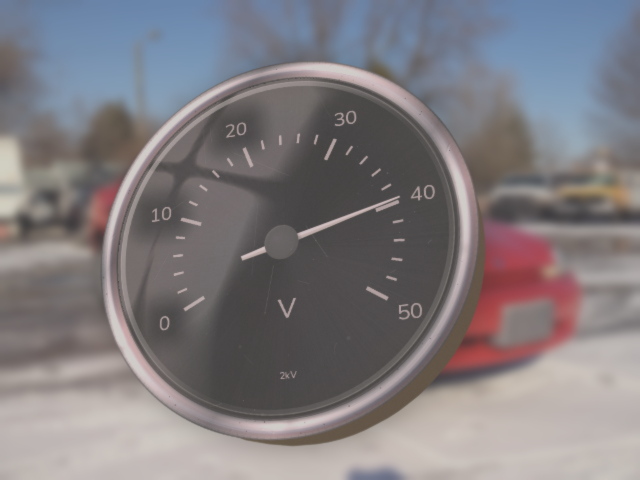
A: 40 (V)
